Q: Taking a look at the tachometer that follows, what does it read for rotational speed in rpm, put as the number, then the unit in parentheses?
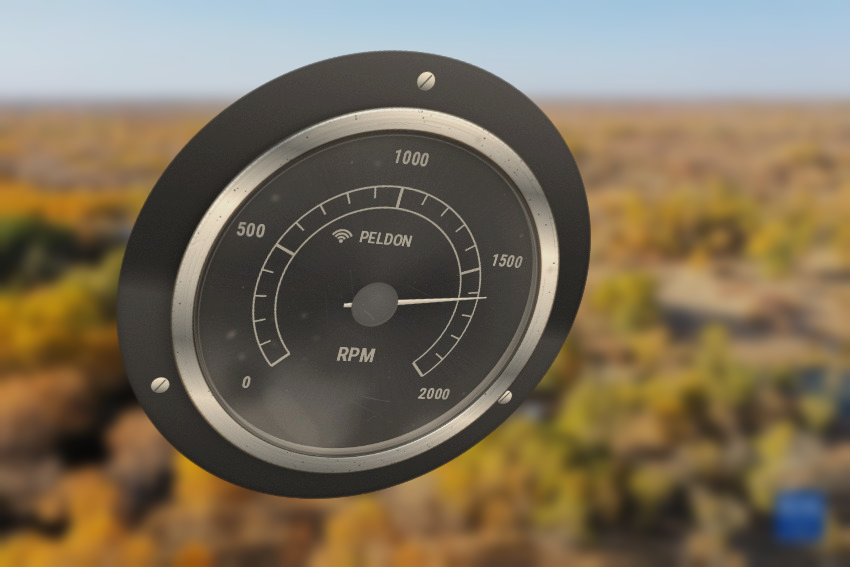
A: 1600 (rpm)
